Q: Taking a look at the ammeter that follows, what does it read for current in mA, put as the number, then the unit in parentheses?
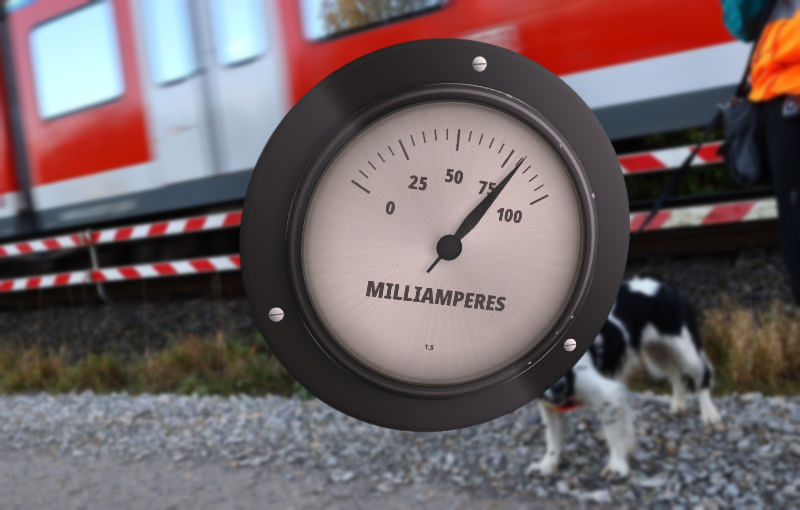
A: 80 (mA)
